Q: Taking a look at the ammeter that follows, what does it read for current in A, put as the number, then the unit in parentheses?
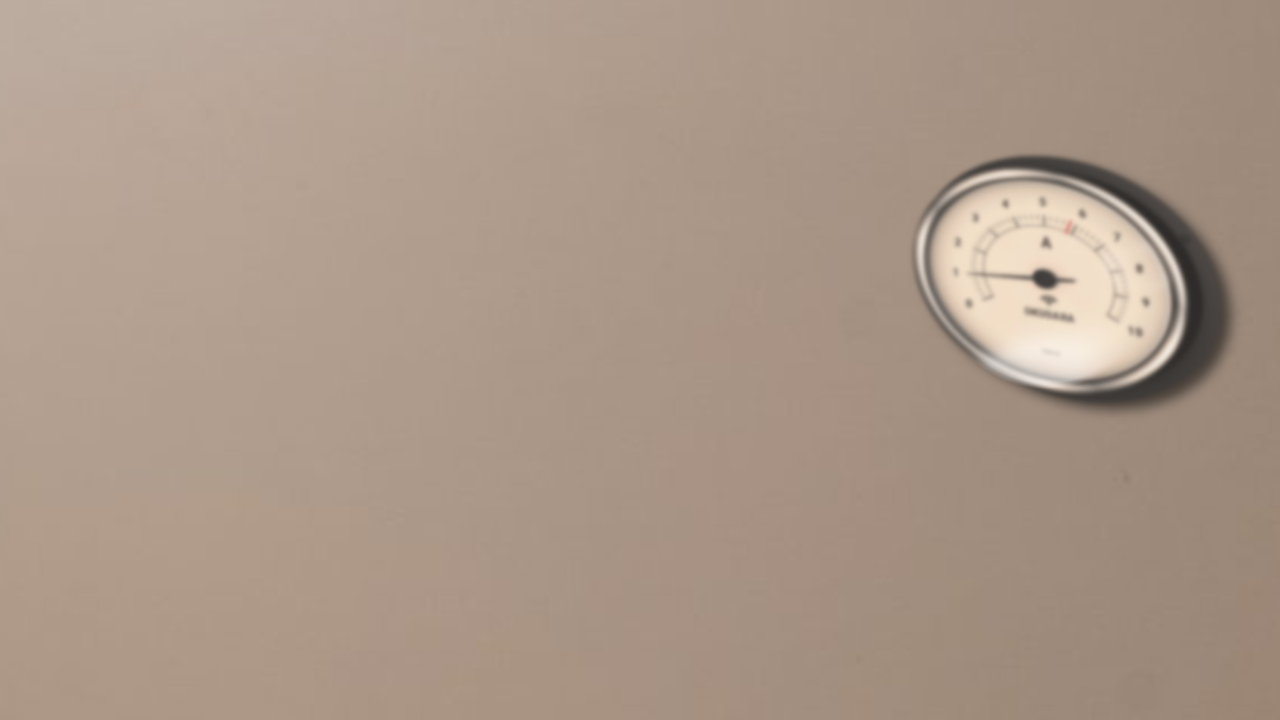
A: 1 (A)
